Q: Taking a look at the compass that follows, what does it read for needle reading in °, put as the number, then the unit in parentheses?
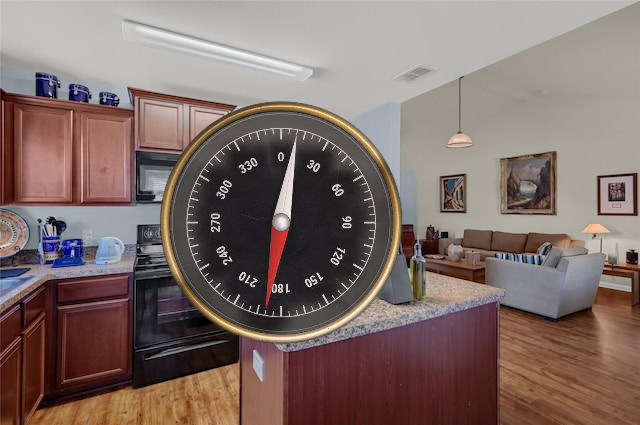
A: 190 (°)
